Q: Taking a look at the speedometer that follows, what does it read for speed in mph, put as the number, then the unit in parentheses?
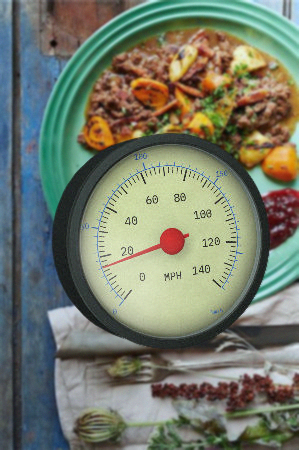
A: 16 (mph)
